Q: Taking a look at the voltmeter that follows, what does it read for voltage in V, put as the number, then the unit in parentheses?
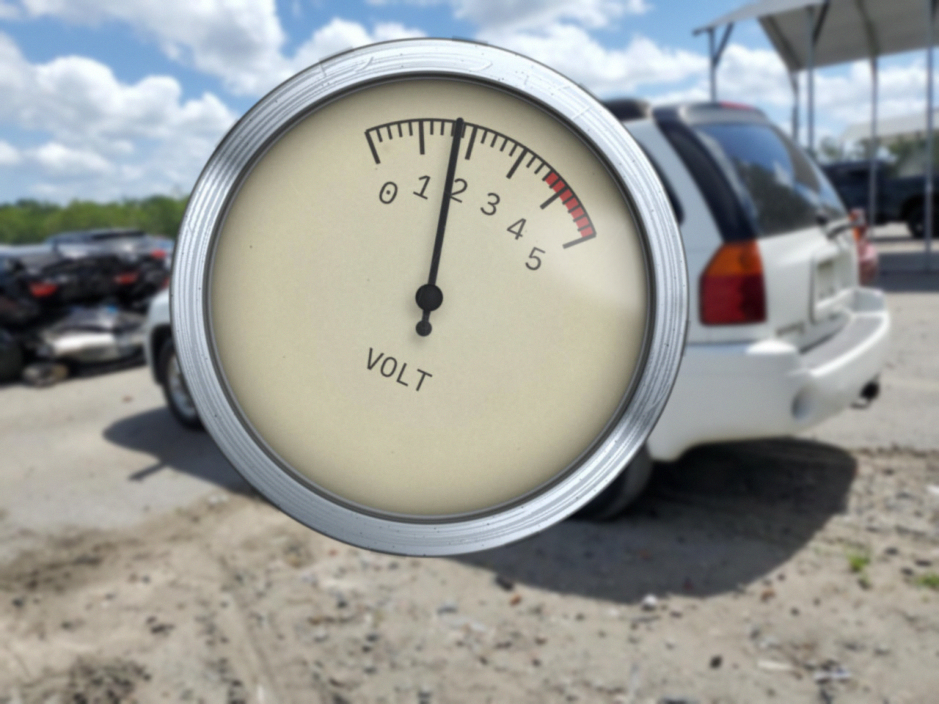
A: 1.7 (V)
